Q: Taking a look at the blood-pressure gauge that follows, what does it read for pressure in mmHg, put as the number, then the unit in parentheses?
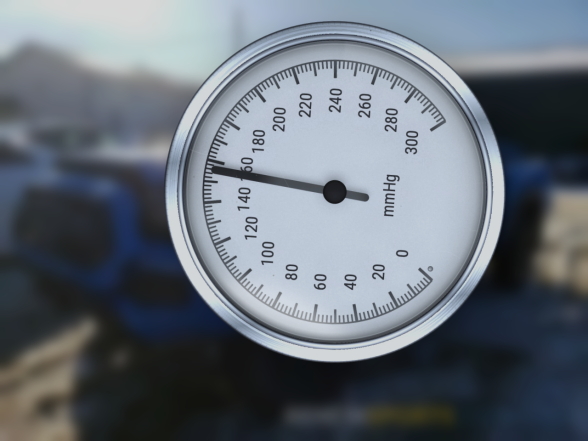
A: 156 (mmHg)
